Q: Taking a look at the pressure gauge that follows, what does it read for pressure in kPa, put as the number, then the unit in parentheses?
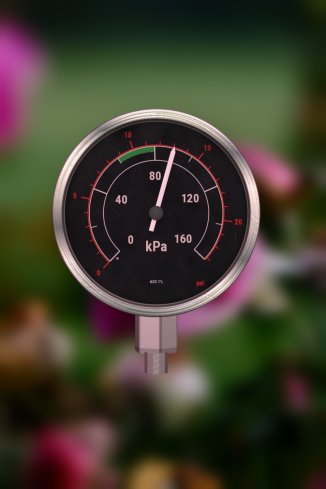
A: 90 (kPa)
